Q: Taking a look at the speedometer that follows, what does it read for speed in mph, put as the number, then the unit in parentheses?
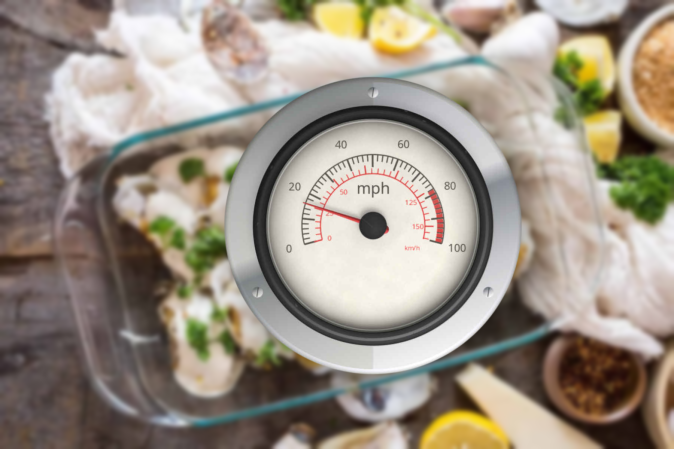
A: 16 (mph)
